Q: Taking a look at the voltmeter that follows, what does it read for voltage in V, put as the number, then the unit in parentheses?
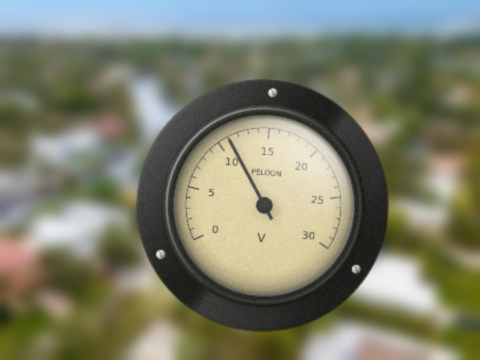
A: 11 (V)
